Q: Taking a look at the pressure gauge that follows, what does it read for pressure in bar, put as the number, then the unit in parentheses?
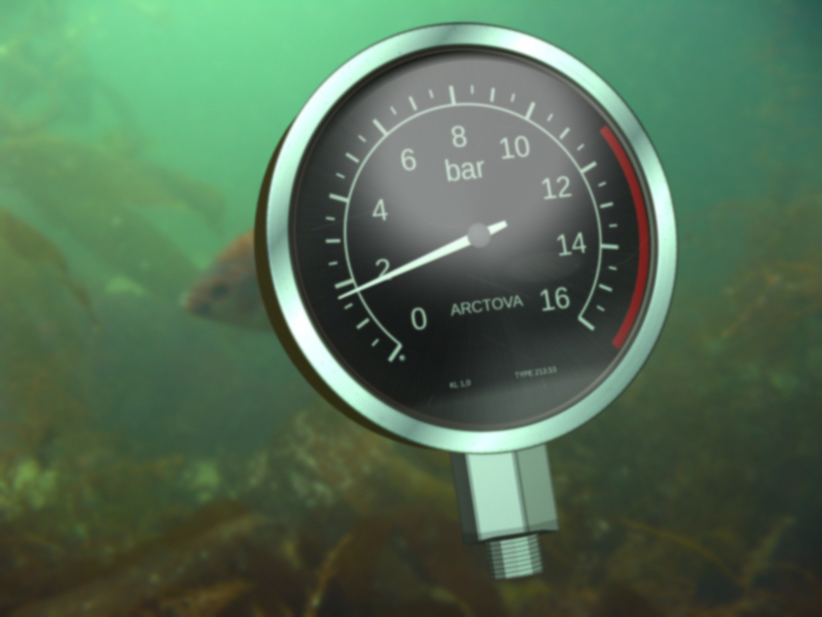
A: 1.75 (bar)
